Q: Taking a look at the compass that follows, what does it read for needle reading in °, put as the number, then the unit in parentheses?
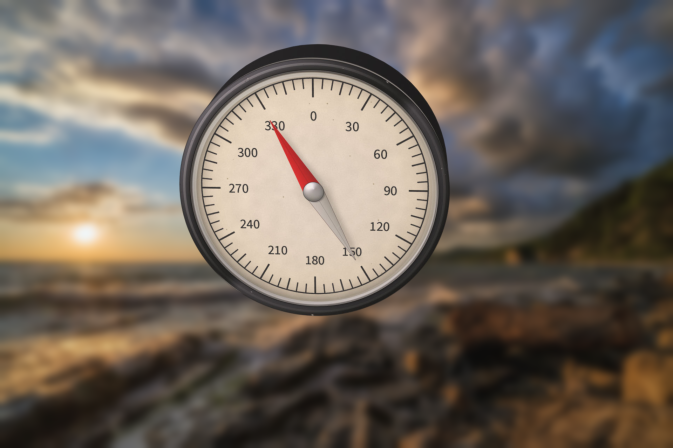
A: 330 (°)
